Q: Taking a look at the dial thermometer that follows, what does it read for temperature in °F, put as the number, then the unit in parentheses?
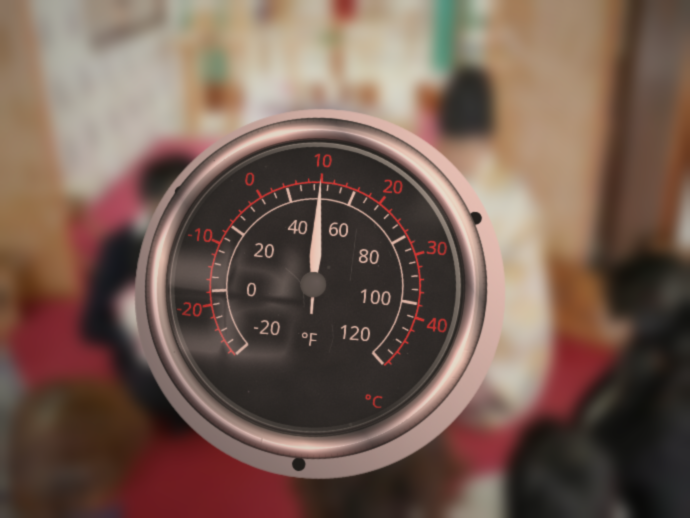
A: 50 (°F)
